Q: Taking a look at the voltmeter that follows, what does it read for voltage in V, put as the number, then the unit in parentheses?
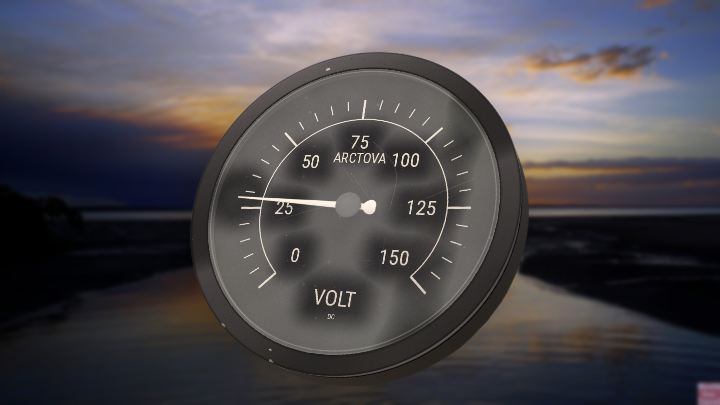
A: 27.5 (V)
